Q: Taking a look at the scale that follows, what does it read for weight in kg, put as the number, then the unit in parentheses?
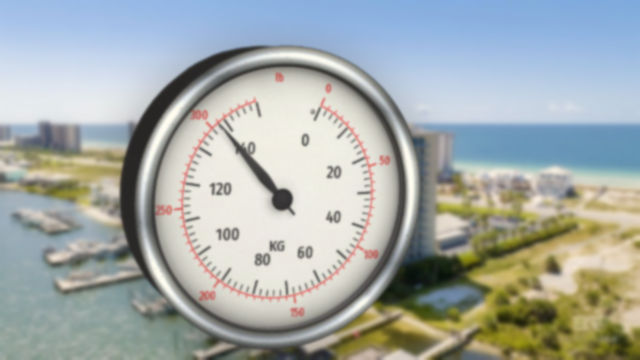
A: 138 (kg)
